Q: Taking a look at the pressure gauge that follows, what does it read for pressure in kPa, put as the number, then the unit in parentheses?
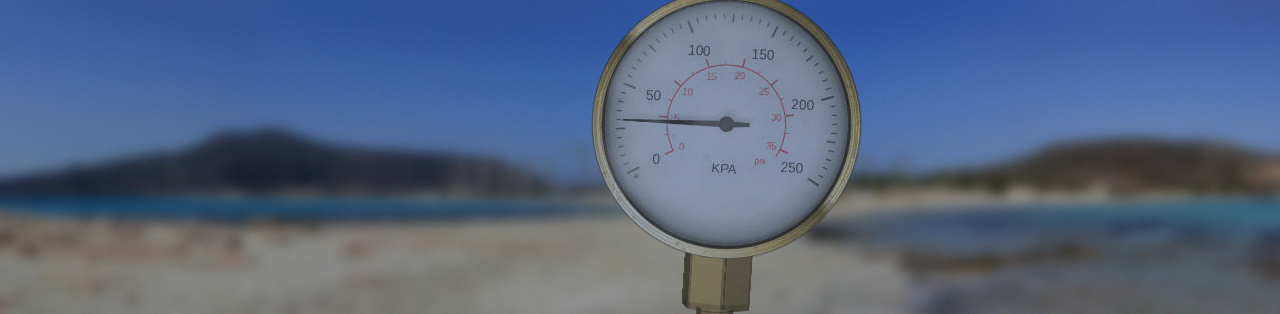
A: 30 (kPa)
